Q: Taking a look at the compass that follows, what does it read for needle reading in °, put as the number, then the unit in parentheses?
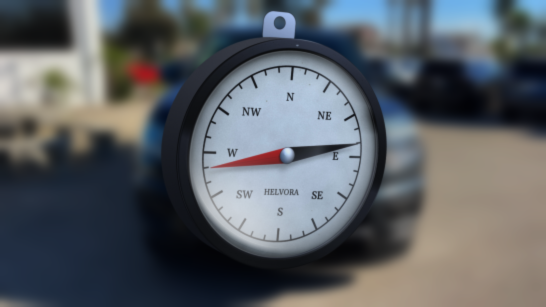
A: 260 (°)
